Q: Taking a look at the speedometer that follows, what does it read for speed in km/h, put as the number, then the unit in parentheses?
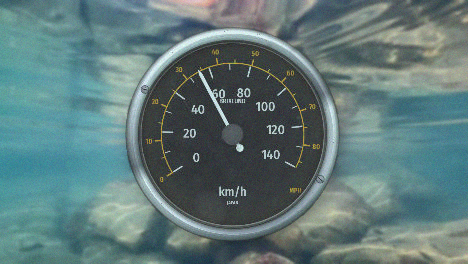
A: 55 (km/h)
